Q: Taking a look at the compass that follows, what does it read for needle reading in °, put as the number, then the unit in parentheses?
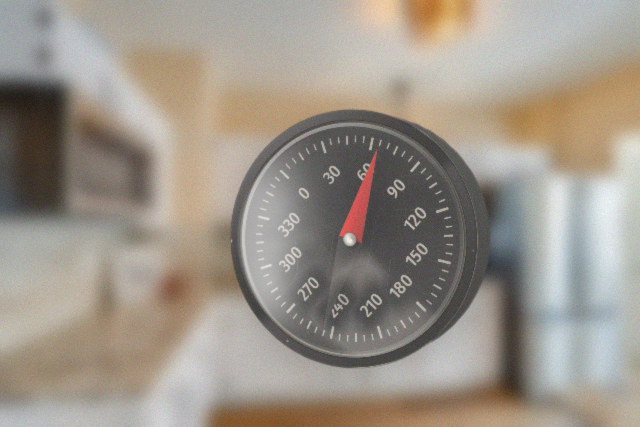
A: 65 (°)
